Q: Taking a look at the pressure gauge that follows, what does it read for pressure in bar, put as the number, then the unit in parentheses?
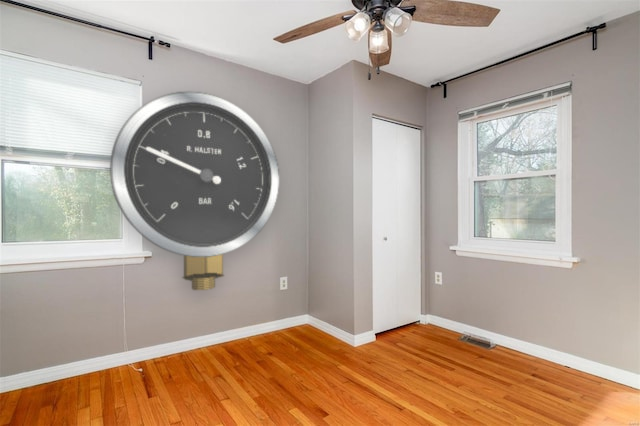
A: 0.4 (bar)
